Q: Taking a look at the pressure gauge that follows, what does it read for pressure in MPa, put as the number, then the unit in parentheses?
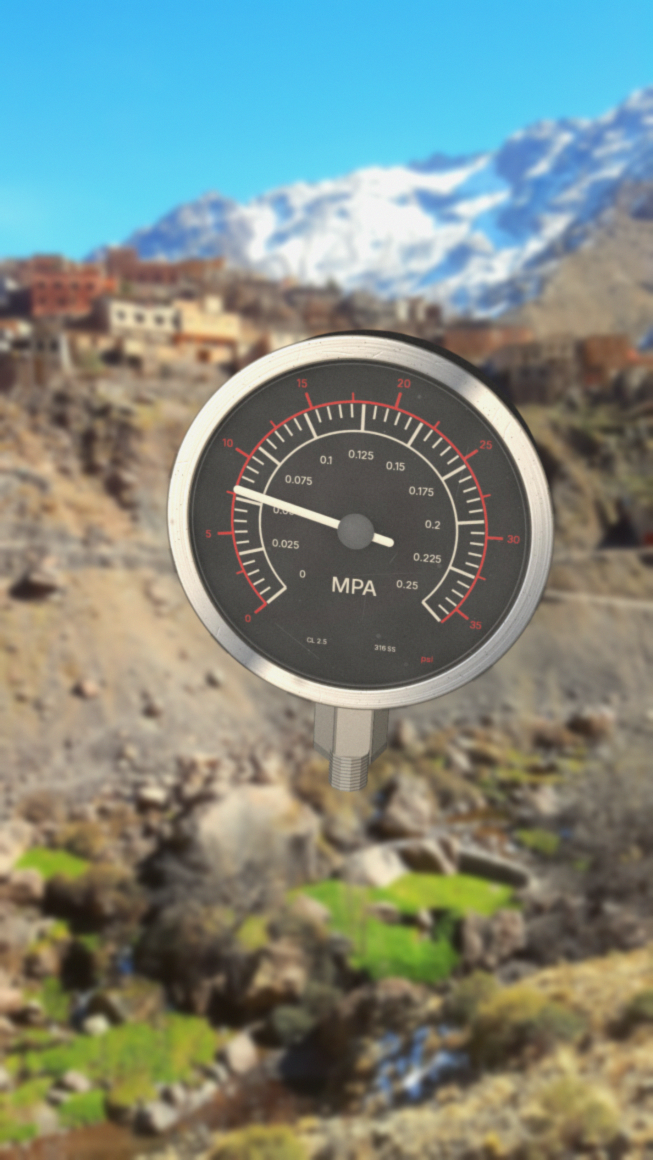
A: 0.055 (MPa)
